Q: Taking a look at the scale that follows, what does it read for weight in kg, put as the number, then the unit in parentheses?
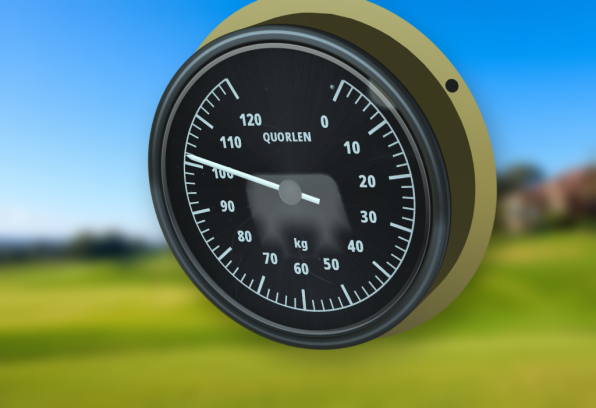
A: 102 (kg)
